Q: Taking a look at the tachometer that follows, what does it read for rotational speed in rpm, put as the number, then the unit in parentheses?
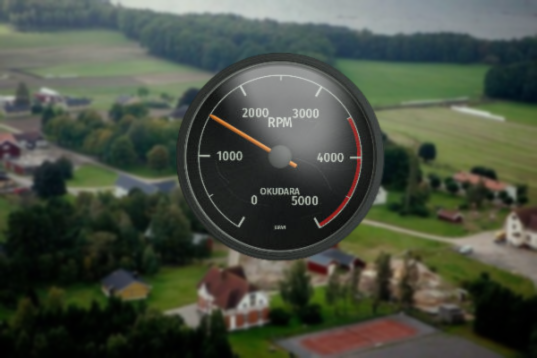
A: 1500 (rpm)
